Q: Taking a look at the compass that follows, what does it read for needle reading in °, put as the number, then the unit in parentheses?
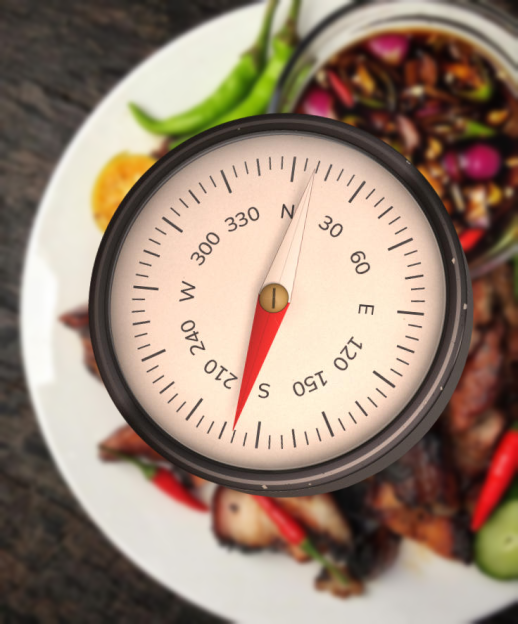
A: 190 (°)
